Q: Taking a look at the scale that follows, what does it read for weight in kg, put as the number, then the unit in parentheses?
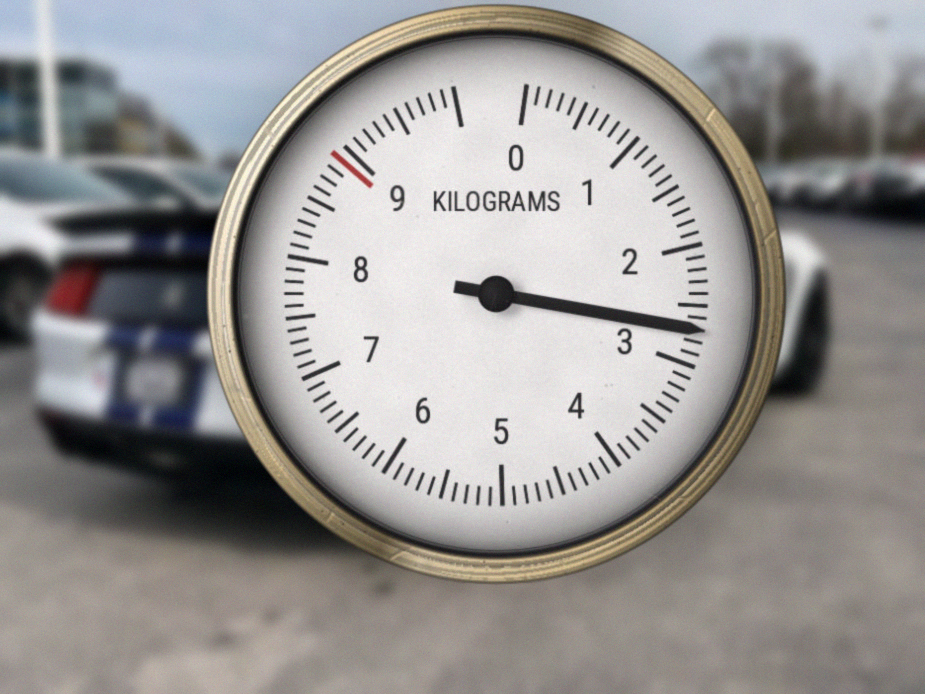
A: 2.7 (kg)
